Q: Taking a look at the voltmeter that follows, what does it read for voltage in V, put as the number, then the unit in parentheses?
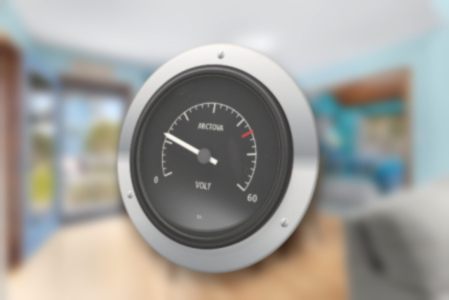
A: 12 (V)
